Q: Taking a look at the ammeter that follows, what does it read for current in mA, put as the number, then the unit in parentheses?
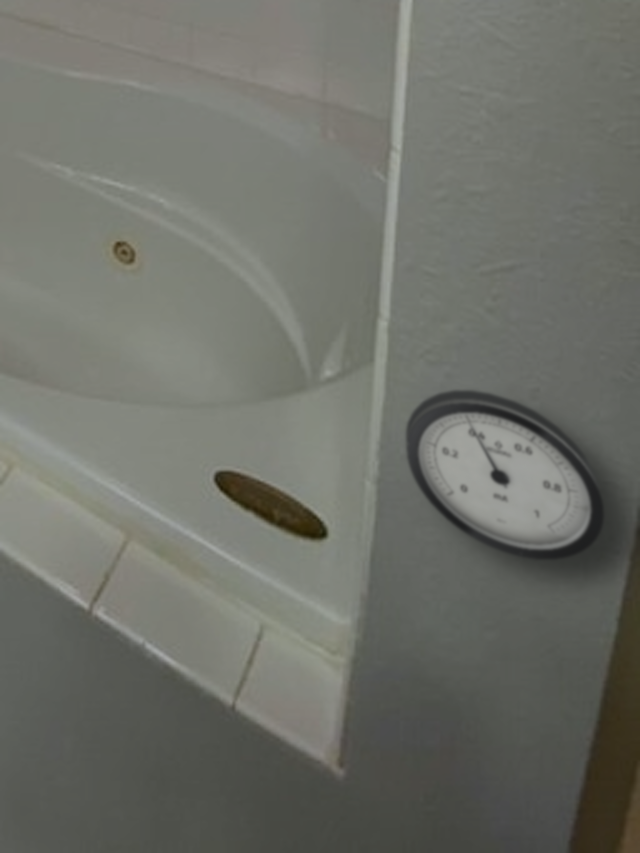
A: 0.4 (mA)
